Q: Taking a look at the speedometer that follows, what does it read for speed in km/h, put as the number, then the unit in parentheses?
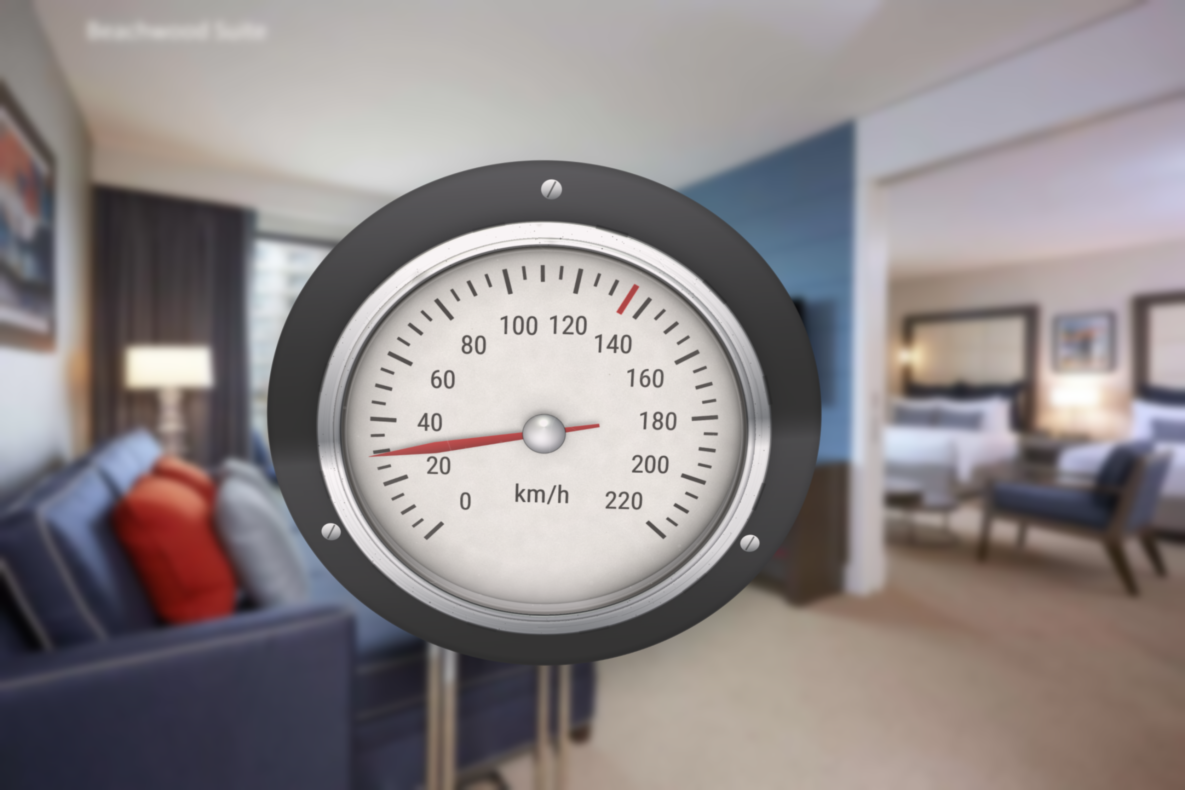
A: 30 (km/h)
